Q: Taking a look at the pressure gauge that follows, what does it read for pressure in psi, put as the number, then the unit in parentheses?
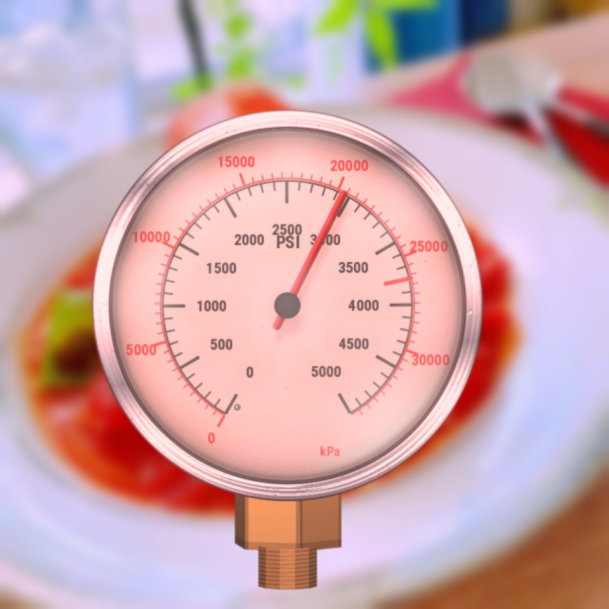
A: 2950 (psi)
